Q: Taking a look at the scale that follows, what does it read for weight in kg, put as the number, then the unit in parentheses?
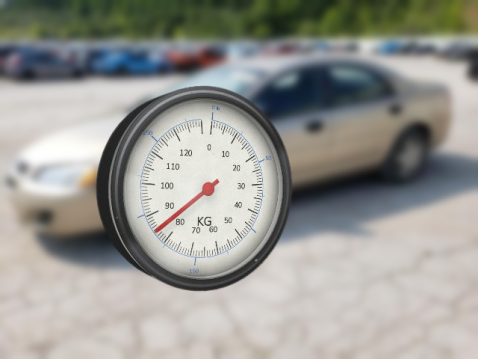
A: 85 (kg)
